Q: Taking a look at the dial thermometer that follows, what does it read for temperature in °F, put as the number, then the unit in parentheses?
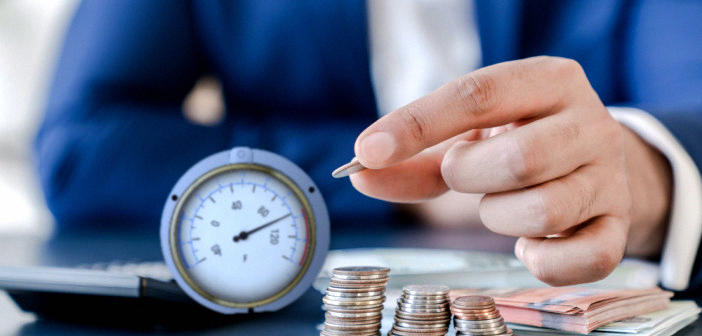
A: 100 (°F)
